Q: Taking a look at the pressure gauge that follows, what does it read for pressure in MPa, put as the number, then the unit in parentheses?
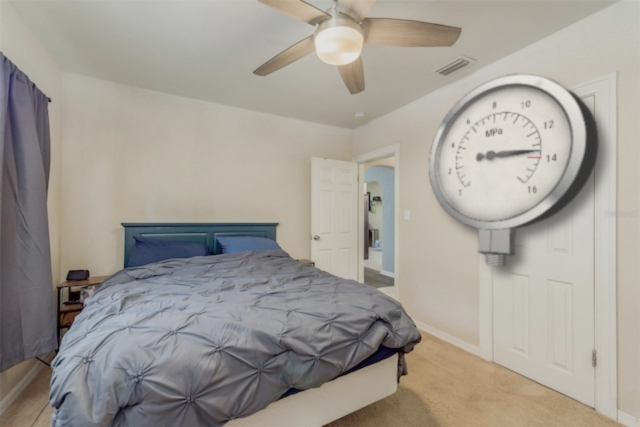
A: 13.5 (MPa)
